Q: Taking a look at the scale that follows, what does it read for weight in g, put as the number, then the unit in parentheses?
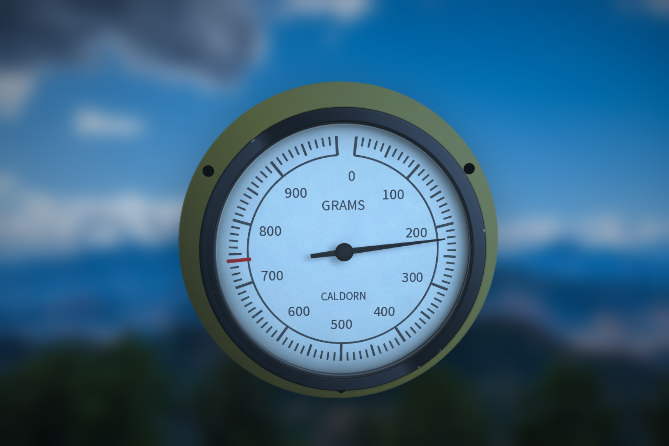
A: 220 (g)
